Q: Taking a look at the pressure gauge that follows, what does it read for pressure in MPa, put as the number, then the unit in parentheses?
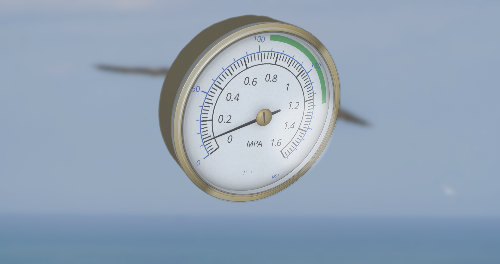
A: 0.1 (MPa)
